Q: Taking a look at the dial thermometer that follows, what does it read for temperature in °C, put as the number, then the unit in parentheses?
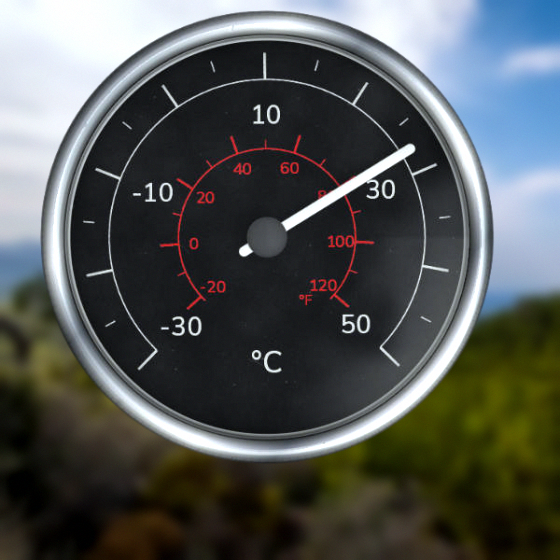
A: 27.5 (°C)
